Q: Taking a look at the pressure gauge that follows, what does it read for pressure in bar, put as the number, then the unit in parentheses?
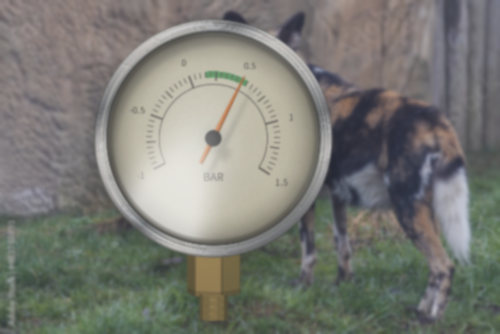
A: 0.5 (bar)
